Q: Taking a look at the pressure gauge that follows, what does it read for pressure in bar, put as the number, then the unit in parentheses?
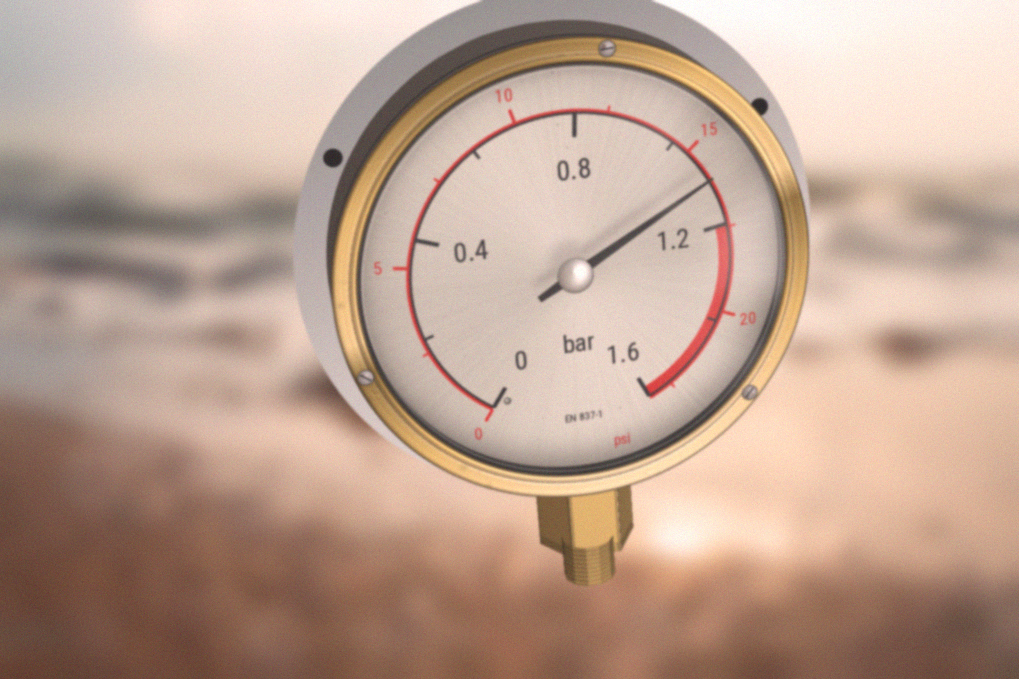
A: 1.1 (bar)
